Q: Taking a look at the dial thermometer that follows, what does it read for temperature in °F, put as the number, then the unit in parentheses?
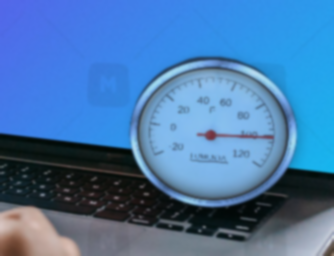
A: 100 (°F)
